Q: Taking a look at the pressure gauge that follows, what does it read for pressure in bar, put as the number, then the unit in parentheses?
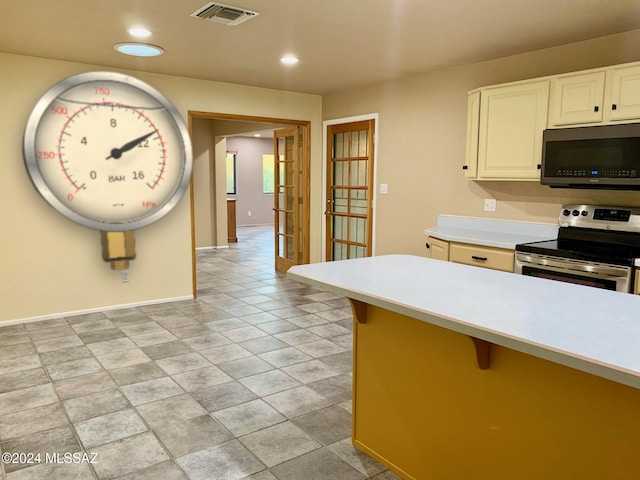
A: 11.5 (bar)
